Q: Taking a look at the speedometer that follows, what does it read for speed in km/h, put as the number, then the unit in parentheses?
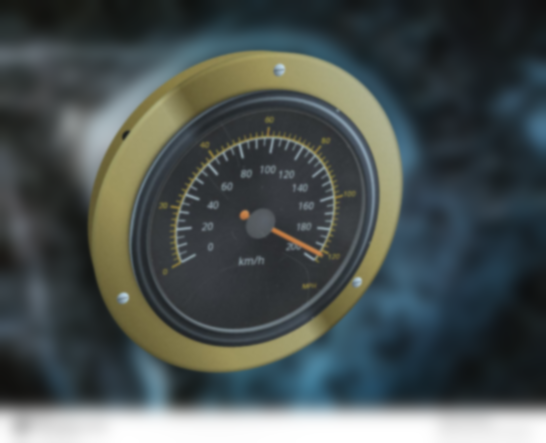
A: 195 (km/h)
